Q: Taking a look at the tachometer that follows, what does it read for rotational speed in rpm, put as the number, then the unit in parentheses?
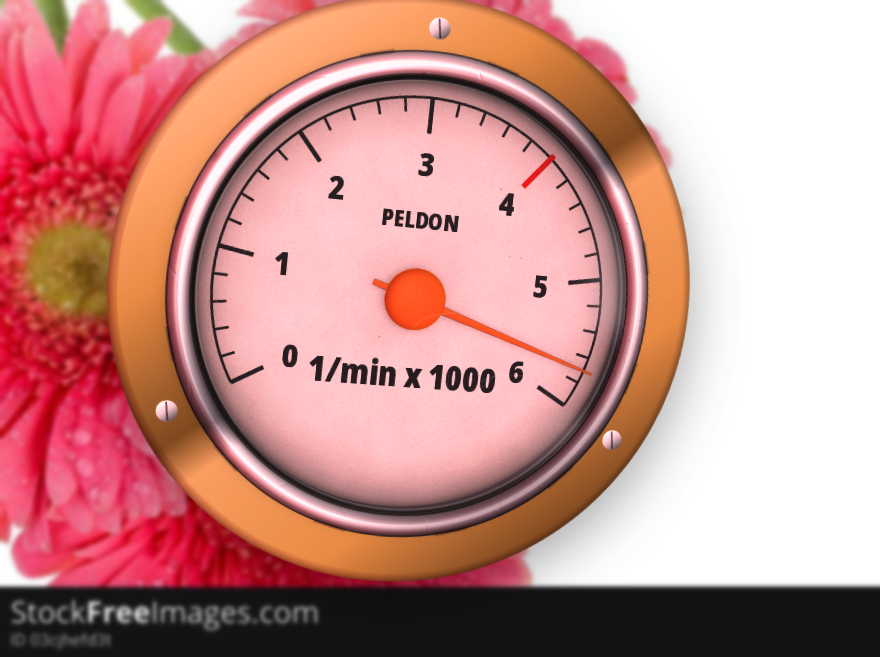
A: 5700 (rpm)
